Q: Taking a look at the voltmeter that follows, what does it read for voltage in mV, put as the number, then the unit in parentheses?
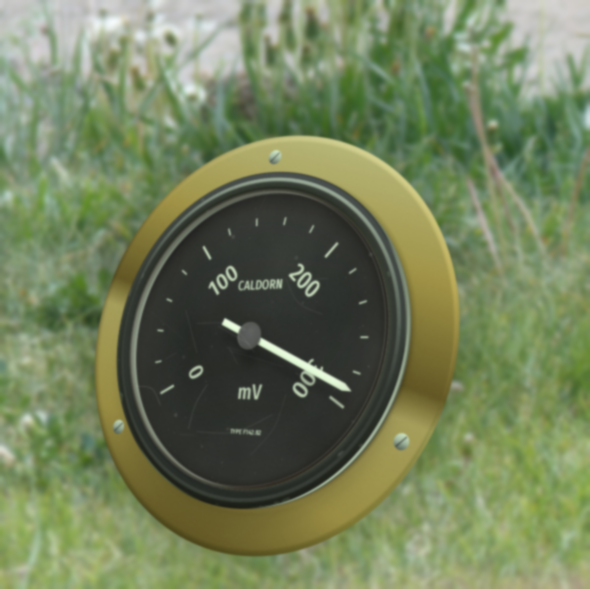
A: 290 (mV)
